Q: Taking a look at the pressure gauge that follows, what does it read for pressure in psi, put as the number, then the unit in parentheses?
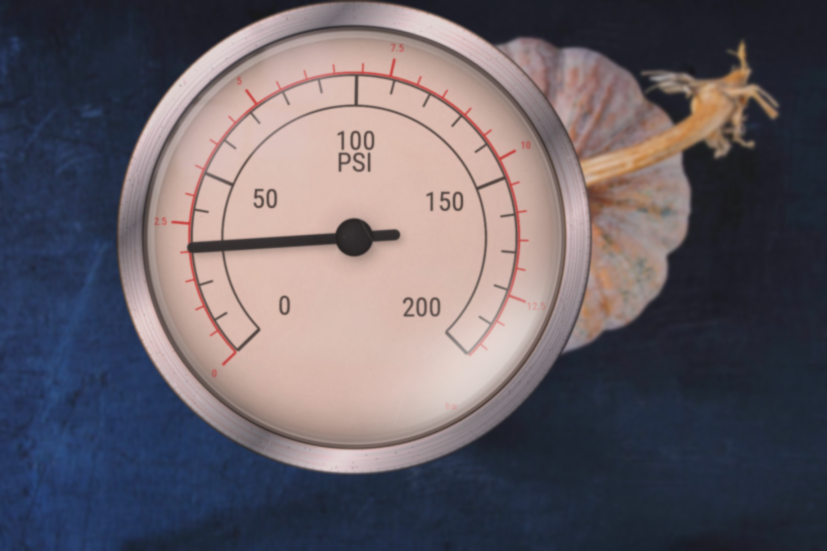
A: 30 (psi)
